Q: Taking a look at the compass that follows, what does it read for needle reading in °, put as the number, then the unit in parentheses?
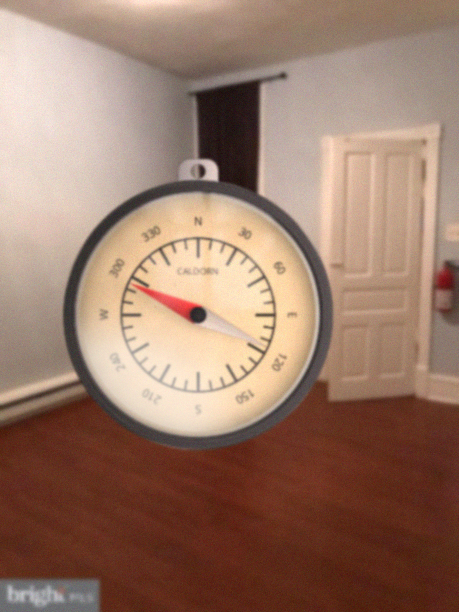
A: 295 (°)
